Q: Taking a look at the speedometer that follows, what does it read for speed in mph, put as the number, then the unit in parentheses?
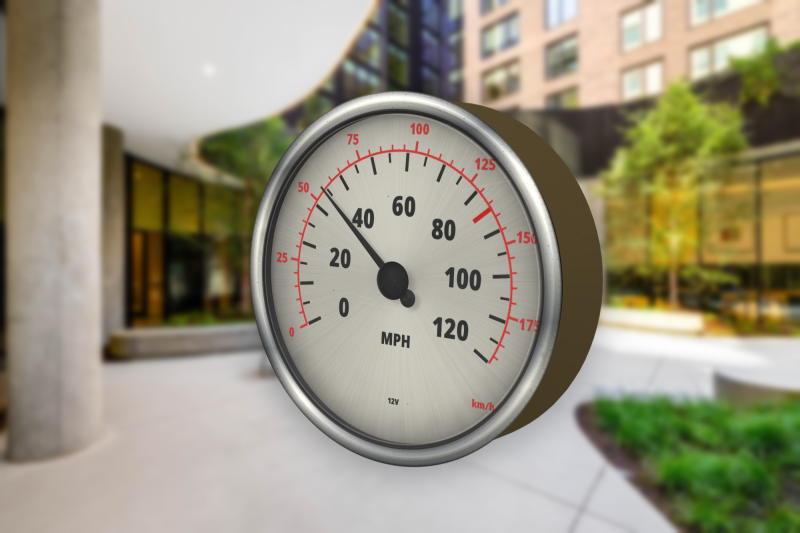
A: 35 (mph)
